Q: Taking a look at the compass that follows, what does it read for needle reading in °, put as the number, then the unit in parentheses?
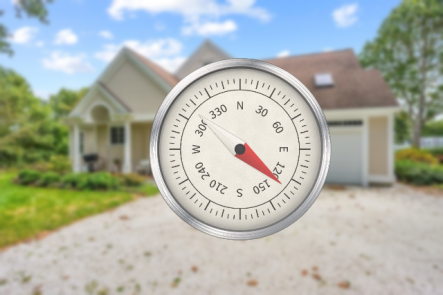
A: 130 (°)
